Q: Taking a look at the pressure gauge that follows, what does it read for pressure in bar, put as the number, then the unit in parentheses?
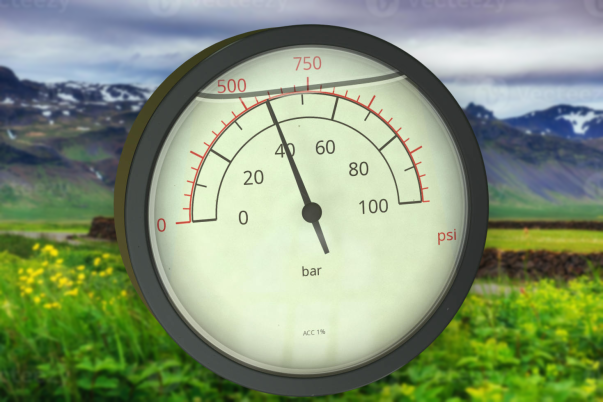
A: 40 (bar)
